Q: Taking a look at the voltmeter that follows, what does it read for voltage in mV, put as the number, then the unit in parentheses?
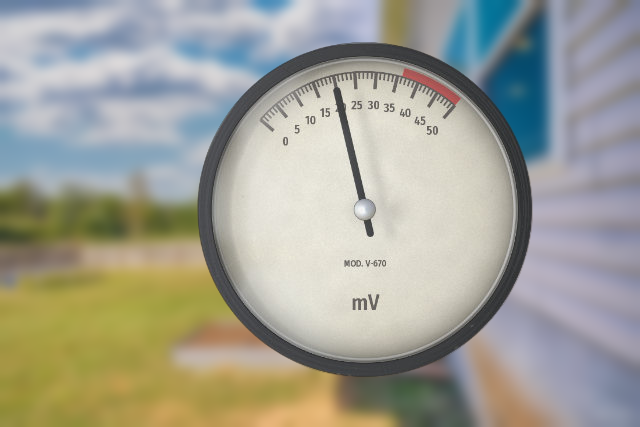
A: 20 (mV)
